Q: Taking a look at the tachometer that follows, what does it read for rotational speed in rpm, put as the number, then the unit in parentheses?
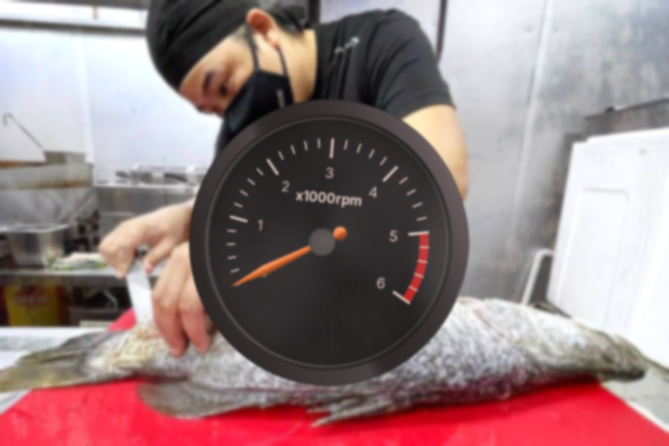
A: 0 (rpm)
